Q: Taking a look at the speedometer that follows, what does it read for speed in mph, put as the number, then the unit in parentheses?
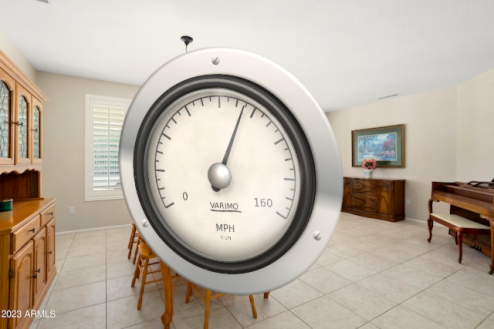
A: 95 (mph)
